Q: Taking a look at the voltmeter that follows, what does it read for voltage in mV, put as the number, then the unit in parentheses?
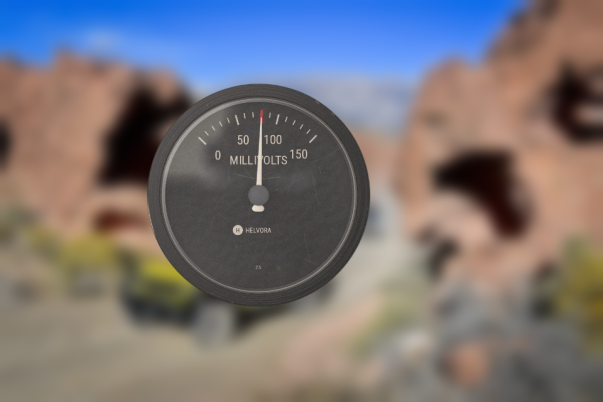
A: 80 (mV)
